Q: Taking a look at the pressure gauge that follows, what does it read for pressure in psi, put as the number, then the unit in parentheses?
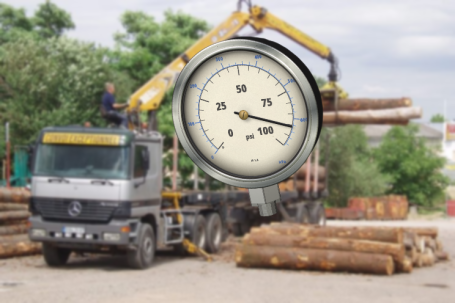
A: 90 (psi)
